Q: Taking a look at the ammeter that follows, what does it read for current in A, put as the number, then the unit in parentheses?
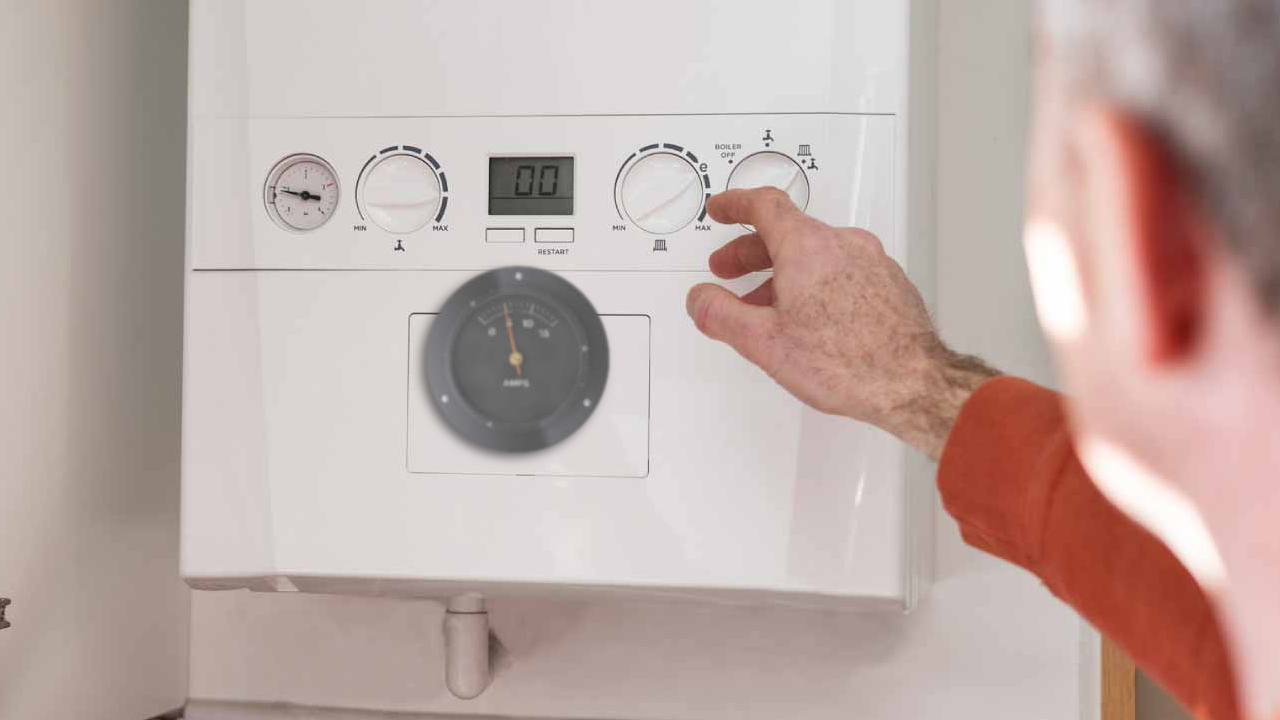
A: 5 (A)
